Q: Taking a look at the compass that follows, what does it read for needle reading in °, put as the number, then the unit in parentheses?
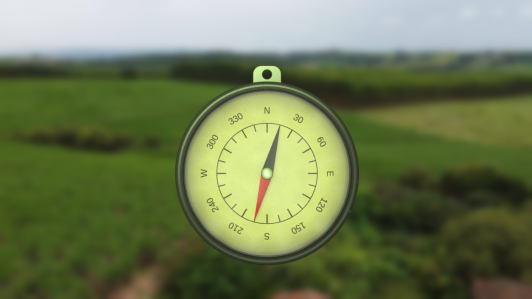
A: 195 (°)
